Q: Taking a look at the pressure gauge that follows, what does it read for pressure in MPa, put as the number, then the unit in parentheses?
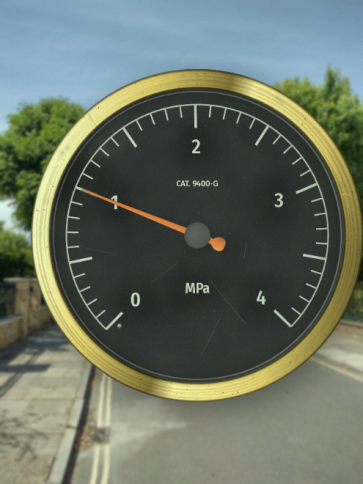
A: 1 (MPa)
